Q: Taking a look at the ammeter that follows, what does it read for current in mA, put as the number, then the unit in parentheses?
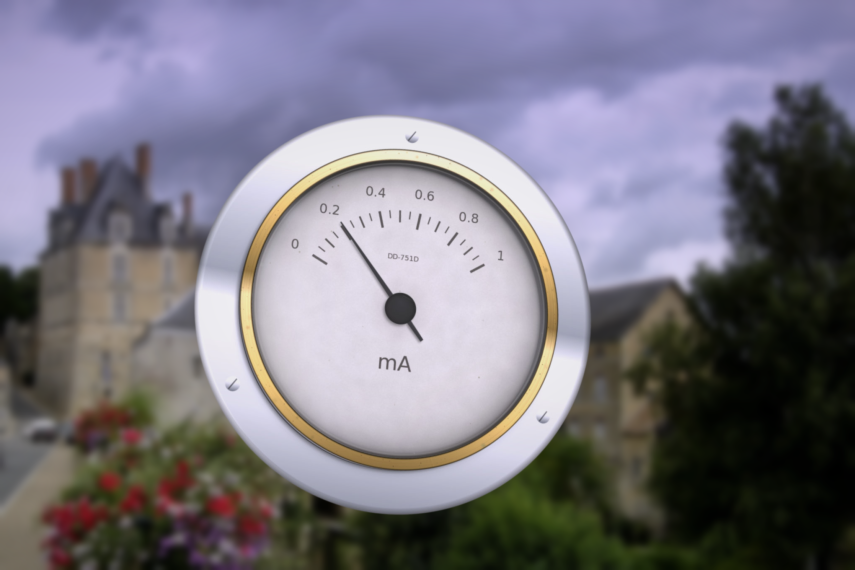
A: 0.2 (mA)
